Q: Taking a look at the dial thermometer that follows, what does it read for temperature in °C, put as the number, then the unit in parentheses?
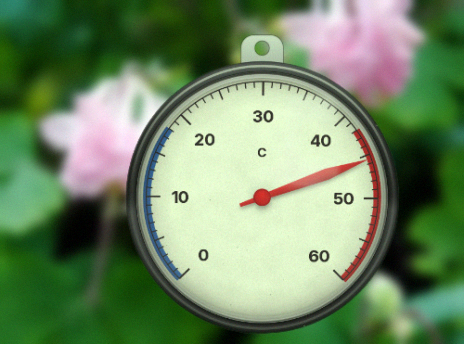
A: 45.5 (°C)
